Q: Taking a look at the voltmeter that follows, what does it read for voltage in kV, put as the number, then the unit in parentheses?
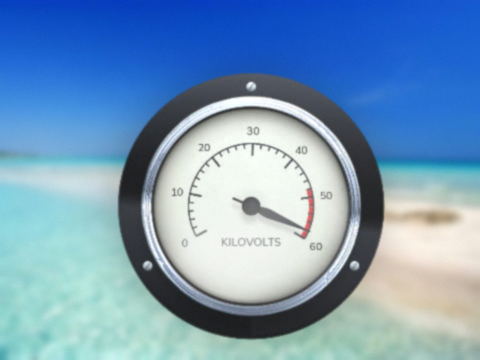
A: 58 (kV)
